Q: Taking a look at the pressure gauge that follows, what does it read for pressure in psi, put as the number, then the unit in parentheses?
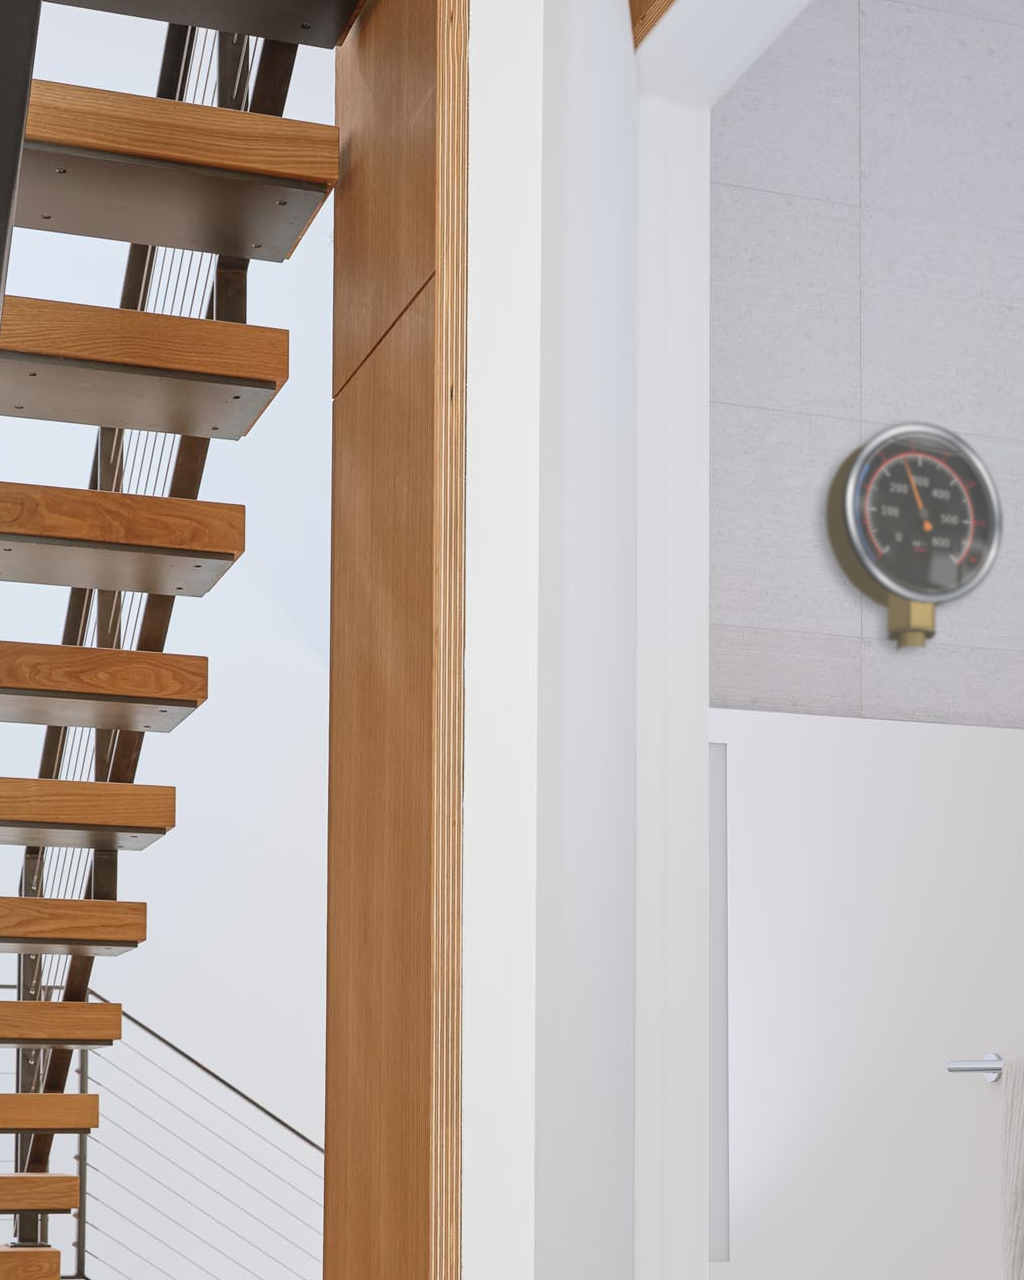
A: 250 (psi)
